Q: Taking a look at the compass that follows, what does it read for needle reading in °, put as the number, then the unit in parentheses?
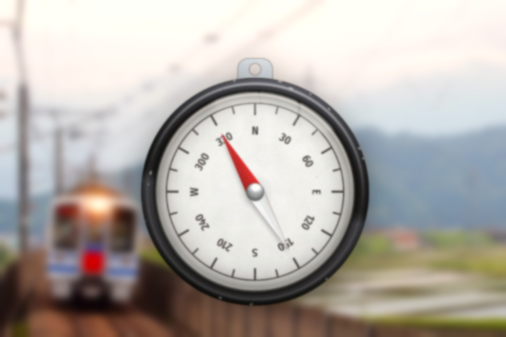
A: 330 (°)
